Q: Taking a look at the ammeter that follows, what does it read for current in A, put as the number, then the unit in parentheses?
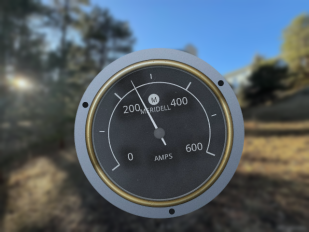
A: 250 (A)
